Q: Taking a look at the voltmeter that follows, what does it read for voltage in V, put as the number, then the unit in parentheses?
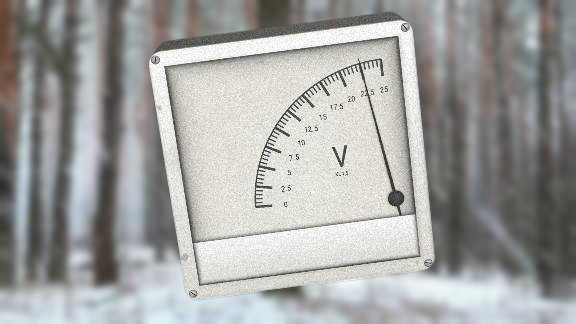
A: 22.5 (V)
